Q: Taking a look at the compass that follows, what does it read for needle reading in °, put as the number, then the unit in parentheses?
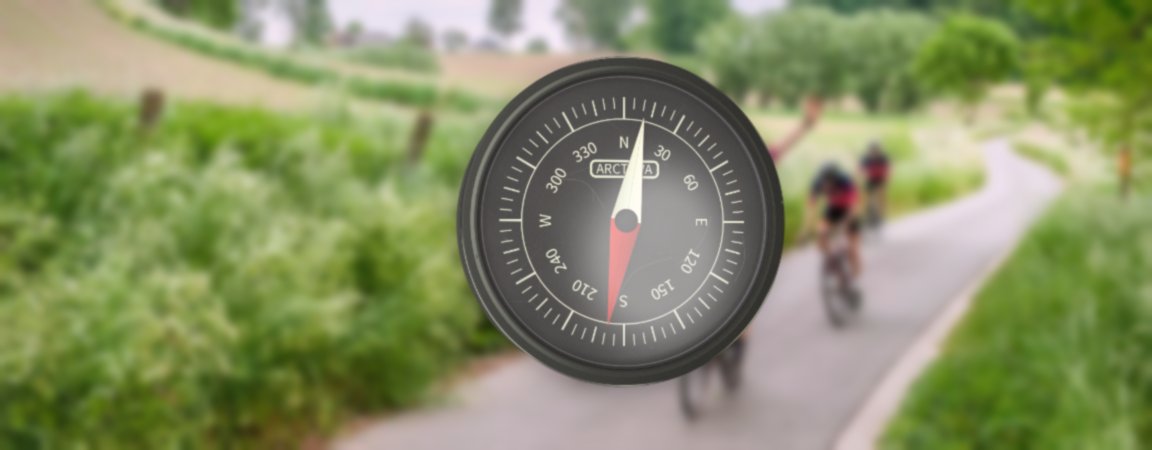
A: 190 (°)
